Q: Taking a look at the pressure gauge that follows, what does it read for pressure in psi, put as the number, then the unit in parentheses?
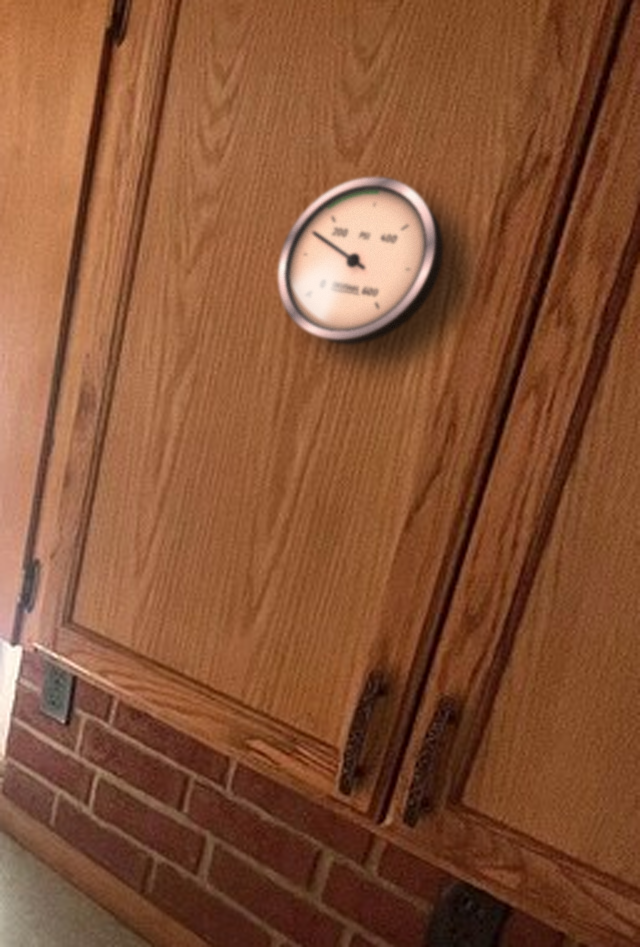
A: 150 (psi)
